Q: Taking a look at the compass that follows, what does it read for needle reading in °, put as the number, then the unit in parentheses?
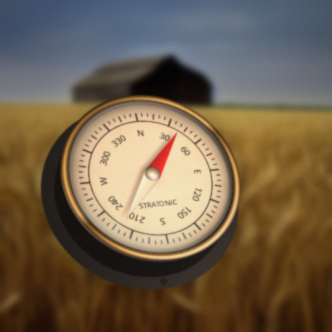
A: 40 (°)
